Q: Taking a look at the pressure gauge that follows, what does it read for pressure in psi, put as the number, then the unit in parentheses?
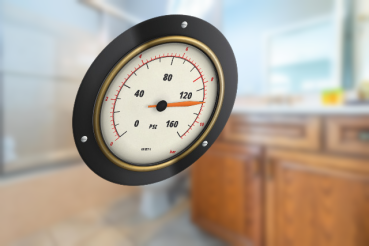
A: 130 (psi)
